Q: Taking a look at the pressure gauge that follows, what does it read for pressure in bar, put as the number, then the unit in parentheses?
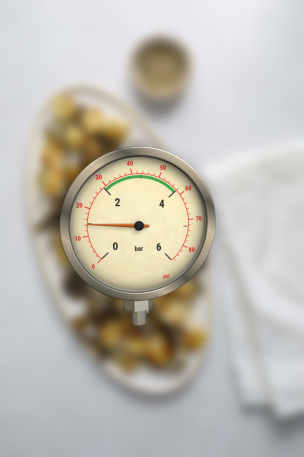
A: 1 (bar)
